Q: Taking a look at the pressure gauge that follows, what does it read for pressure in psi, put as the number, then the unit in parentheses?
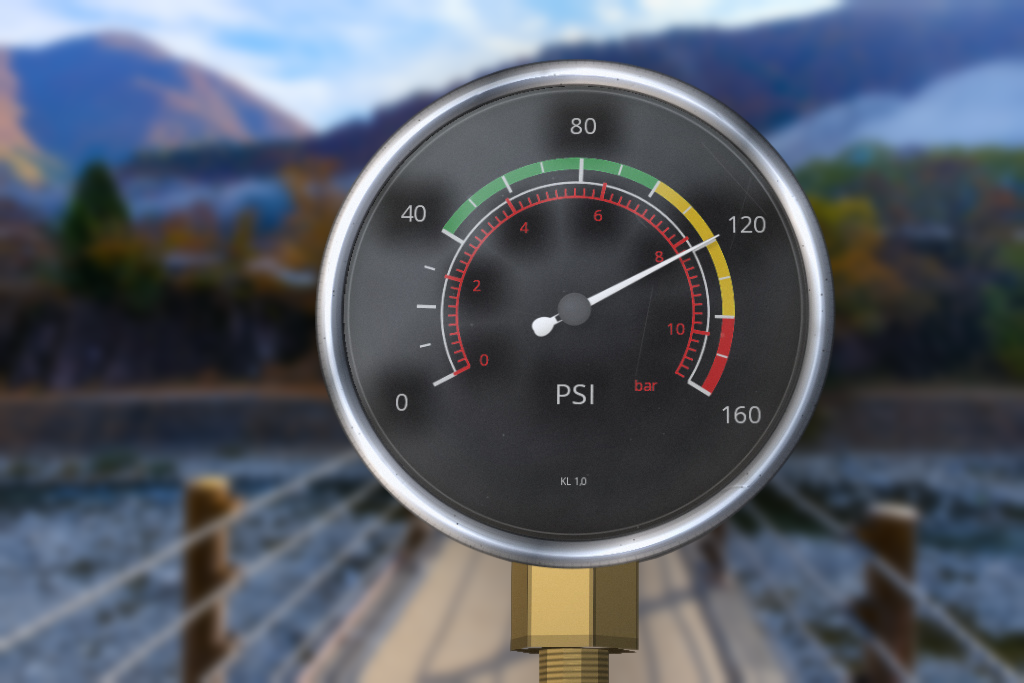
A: 120 (psi)
